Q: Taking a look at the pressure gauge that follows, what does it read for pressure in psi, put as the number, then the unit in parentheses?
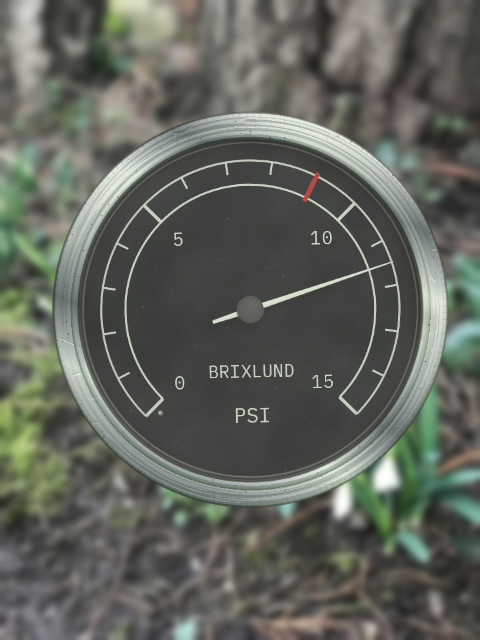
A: 11.5 (psi)
